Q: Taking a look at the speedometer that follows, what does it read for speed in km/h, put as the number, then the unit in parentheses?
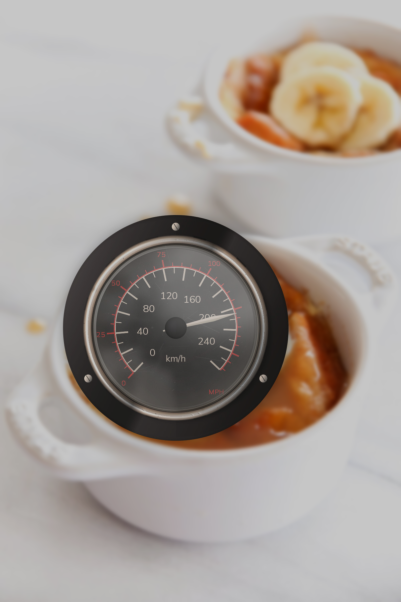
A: 205 (km/h)
